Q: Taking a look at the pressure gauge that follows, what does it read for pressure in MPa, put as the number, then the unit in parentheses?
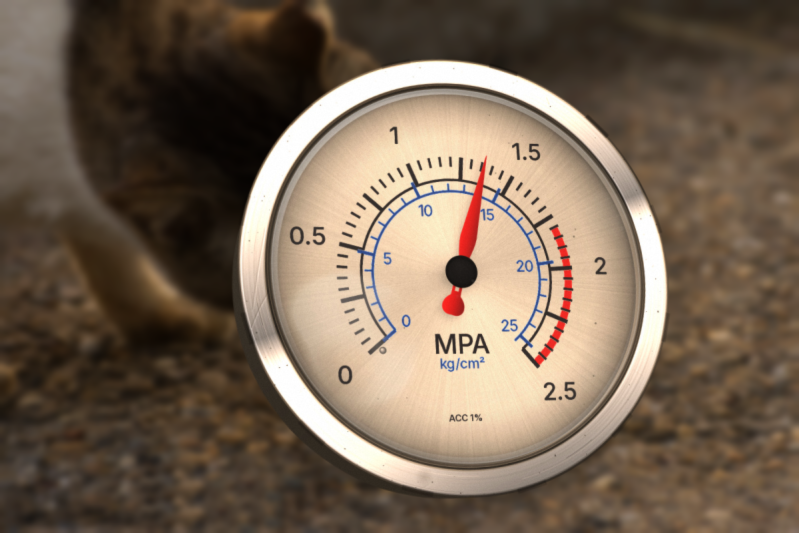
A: 1.35 (MPa)
